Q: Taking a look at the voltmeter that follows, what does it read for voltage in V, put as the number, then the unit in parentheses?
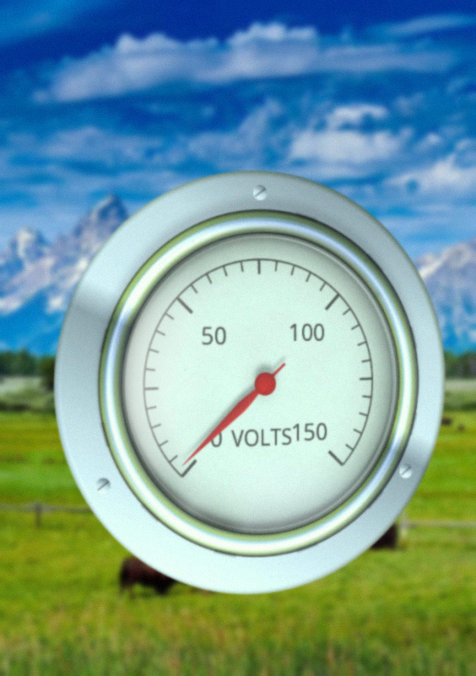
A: 2.5 (V)
